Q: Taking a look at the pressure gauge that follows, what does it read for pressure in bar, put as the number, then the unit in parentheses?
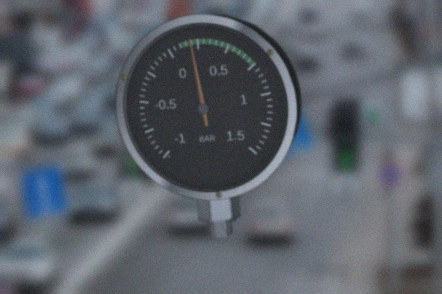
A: 0.2 (bar)
